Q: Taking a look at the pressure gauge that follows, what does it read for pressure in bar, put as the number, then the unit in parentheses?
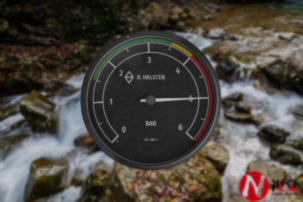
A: 5 (bar)
